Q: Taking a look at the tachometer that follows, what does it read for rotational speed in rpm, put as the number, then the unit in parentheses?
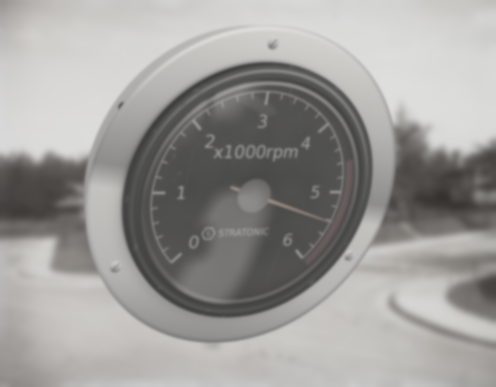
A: 5400 (rpm)
